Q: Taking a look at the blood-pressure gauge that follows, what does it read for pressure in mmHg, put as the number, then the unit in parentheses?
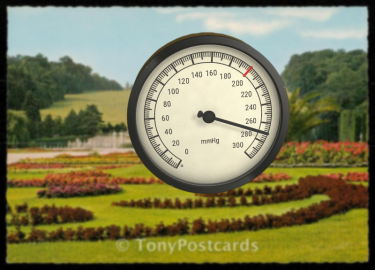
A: 270 (mmHg)
